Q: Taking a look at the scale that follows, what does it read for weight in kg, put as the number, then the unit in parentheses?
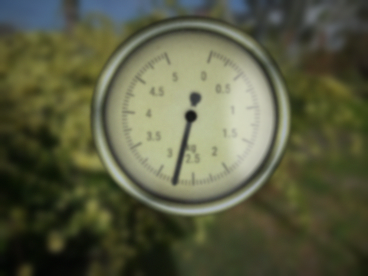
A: 2.75 (kg)
